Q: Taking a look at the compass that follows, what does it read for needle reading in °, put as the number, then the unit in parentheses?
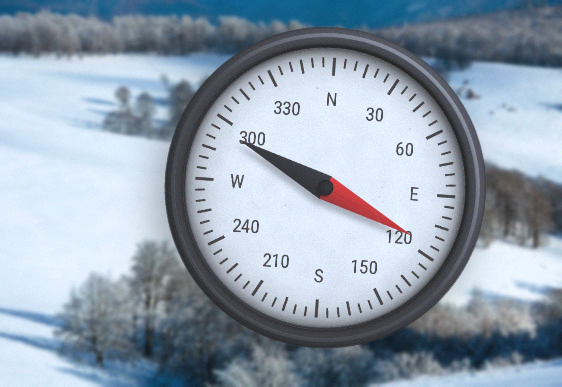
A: 115 (°)
